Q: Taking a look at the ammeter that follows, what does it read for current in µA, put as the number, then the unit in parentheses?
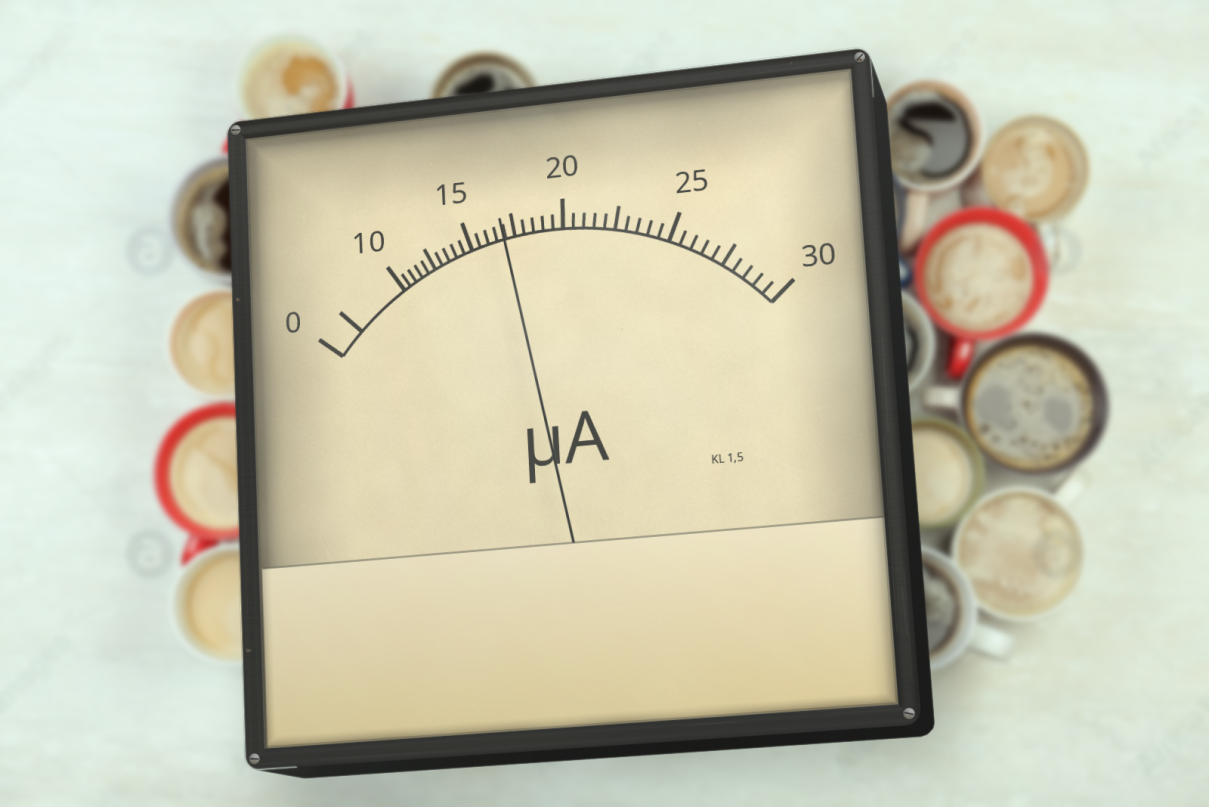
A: 17 (µA)
